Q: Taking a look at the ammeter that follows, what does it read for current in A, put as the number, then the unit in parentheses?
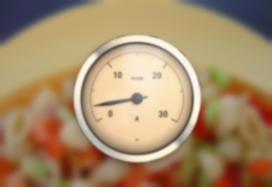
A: 2.5 (A)
